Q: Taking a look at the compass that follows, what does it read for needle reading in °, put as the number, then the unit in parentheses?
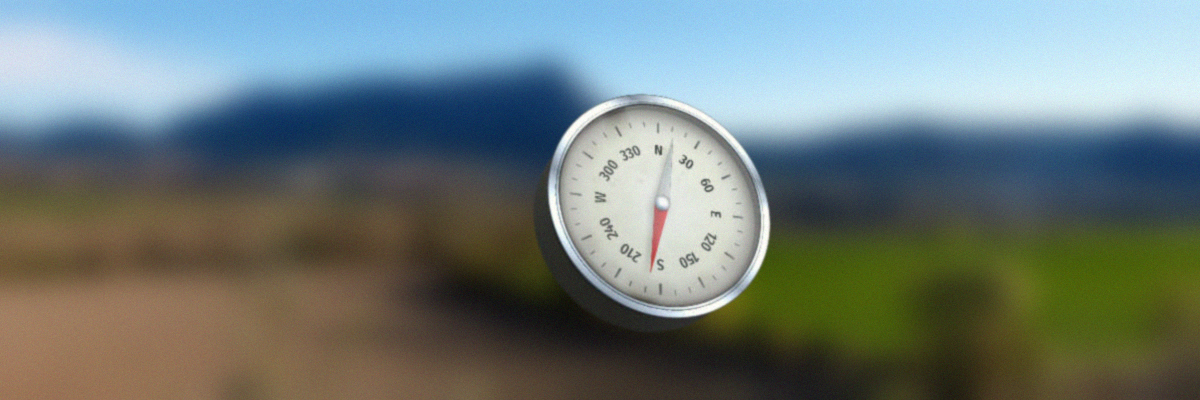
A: 190 (°)
